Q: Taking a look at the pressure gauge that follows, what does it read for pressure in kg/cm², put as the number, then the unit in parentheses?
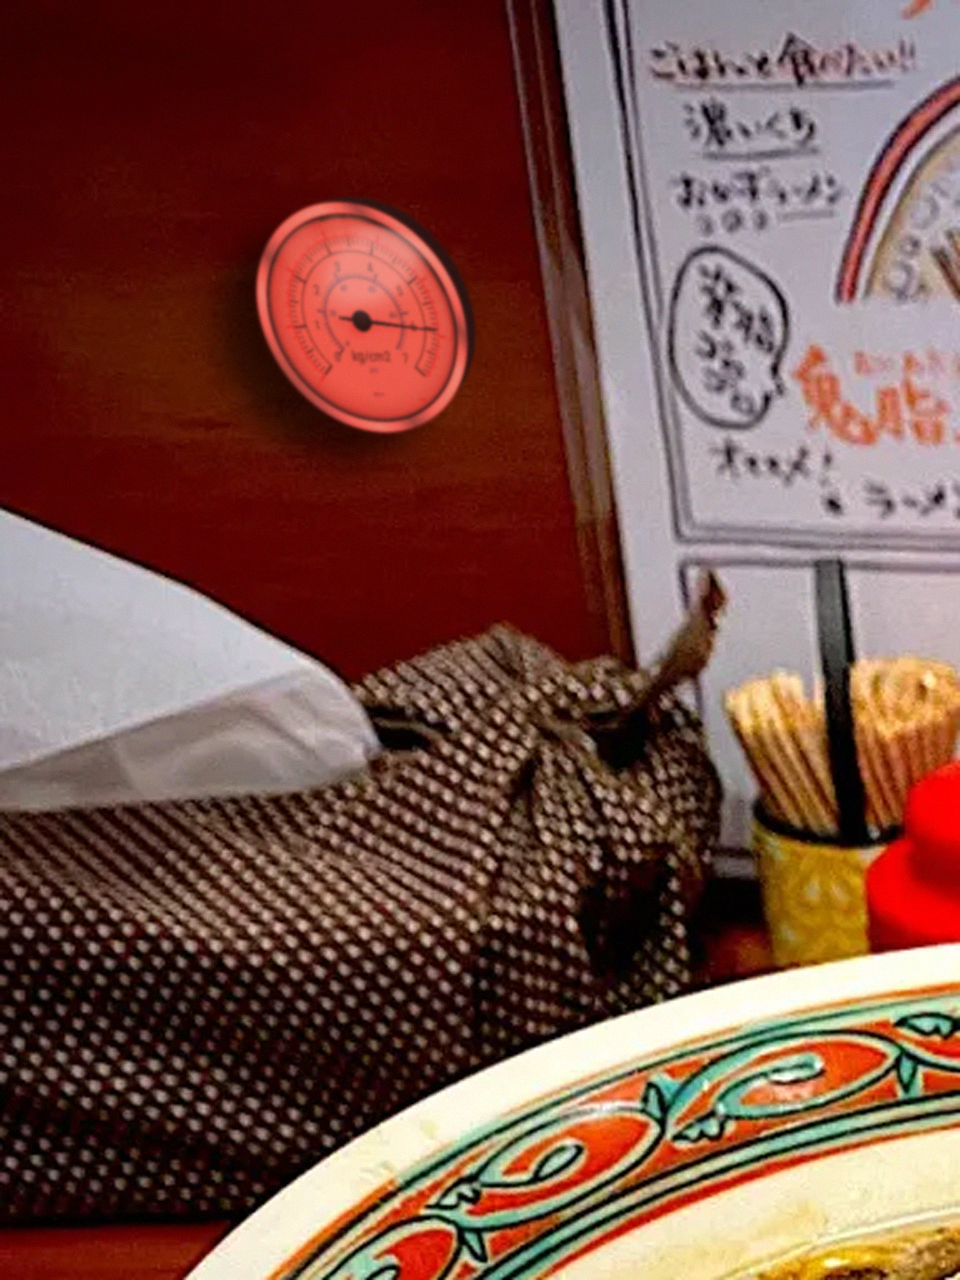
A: 6 (kg/cm²)
